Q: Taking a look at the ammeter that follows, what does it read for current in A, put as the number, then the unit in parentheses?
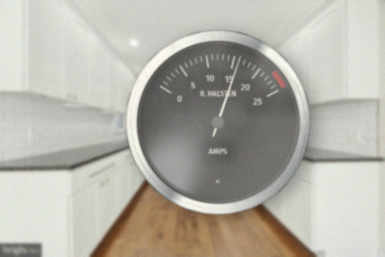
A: 16 (A)
